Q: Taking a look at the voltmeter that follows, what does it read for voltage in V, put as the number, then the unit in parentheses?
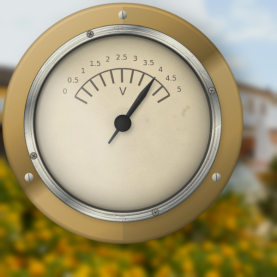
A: 4 (V)
